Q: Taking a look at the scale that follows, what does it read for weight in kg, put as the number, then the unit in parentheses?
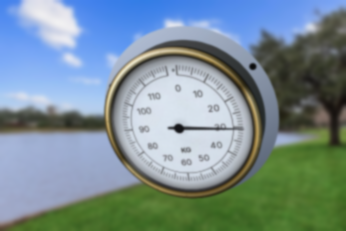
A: 30 (kg)
